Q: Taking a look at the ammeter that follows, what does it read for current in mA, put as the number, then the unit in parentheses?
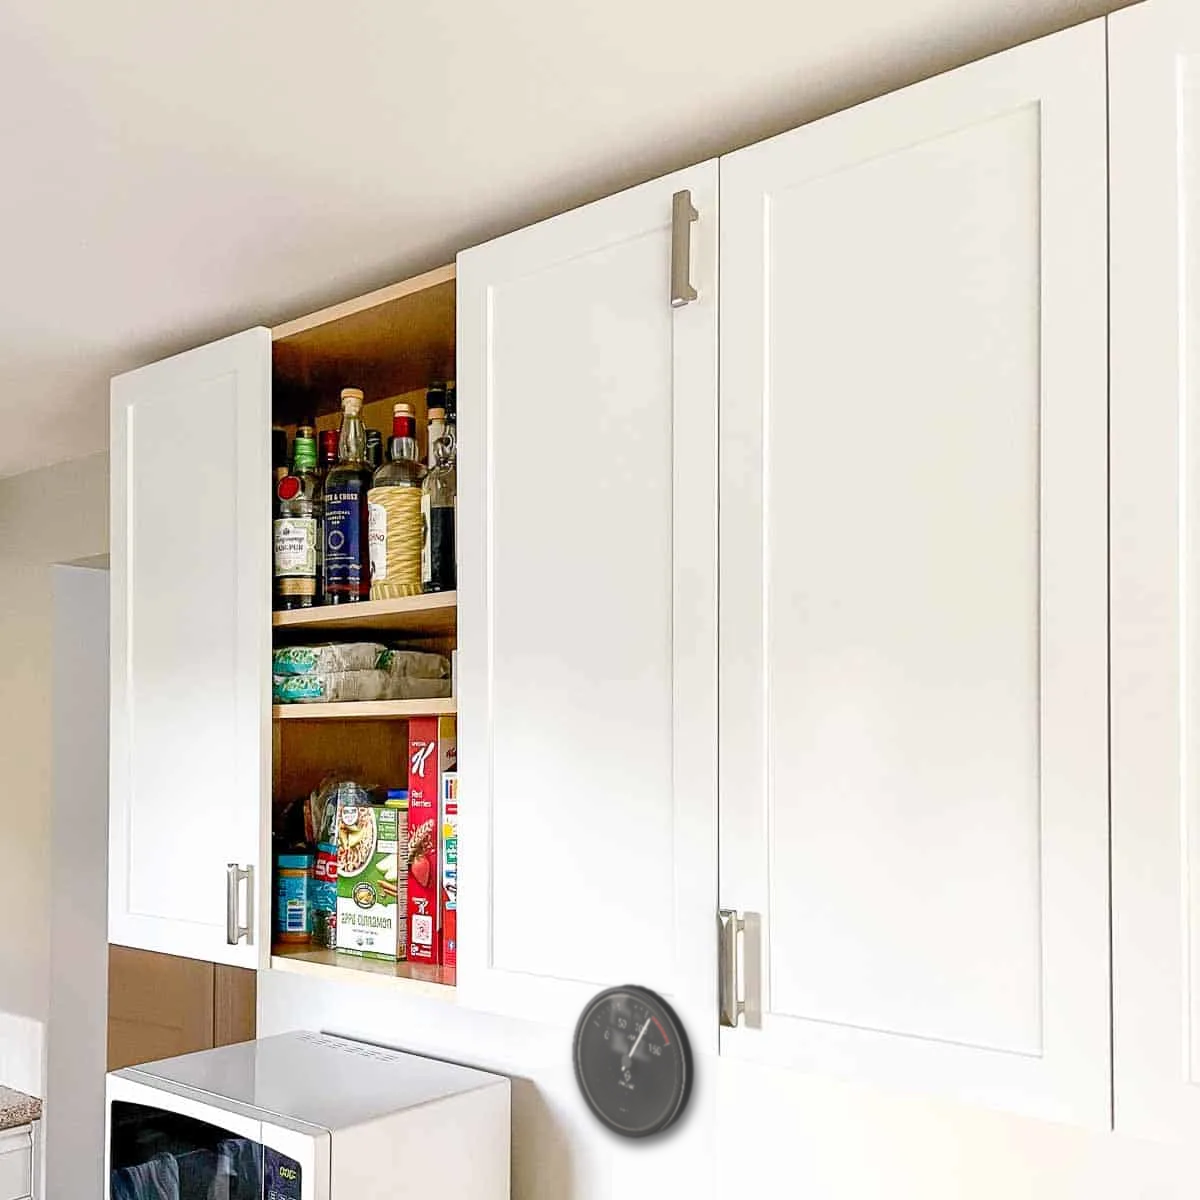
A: 110 (mA)
